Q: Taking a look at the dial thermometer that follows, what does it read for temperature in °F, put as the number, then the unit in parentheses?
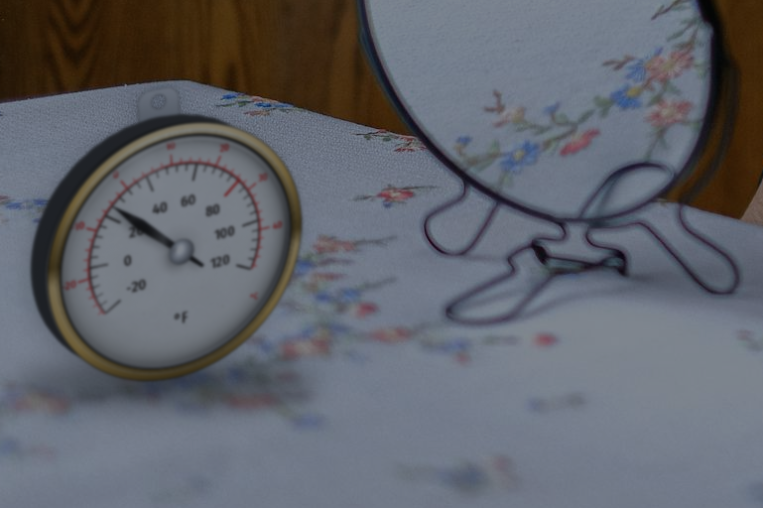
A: 24 (°F)
